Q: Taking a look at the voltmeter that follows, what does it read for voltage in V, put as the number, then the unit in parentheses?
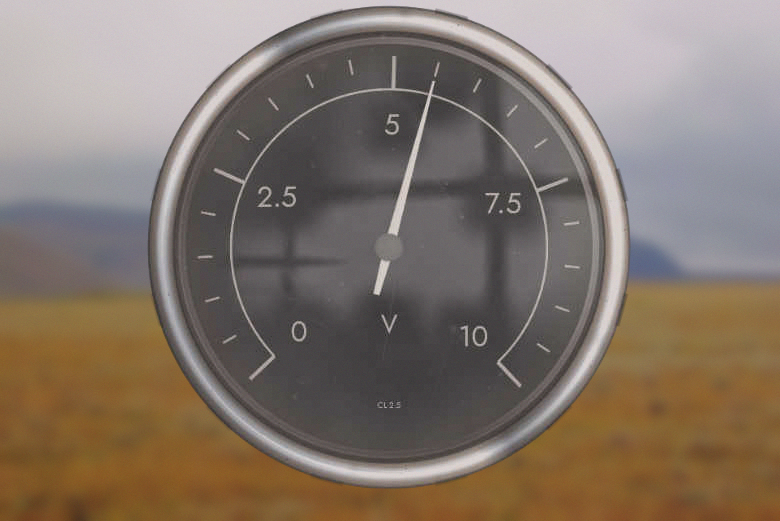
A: 5.5 (V)
